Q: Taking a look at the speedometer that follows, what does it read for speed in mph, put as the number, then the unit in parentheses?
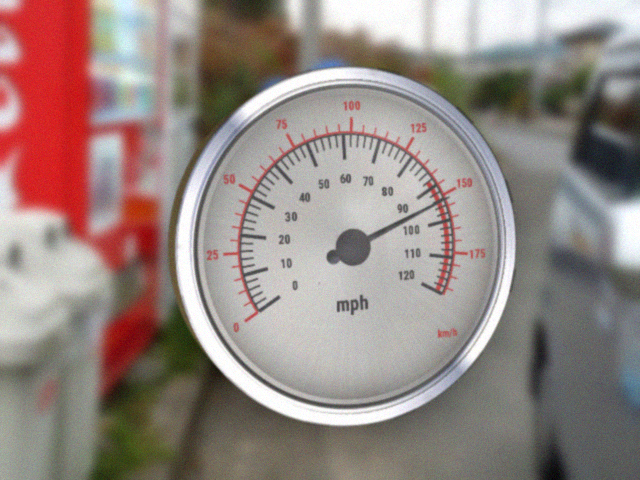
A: 94 (mph)
